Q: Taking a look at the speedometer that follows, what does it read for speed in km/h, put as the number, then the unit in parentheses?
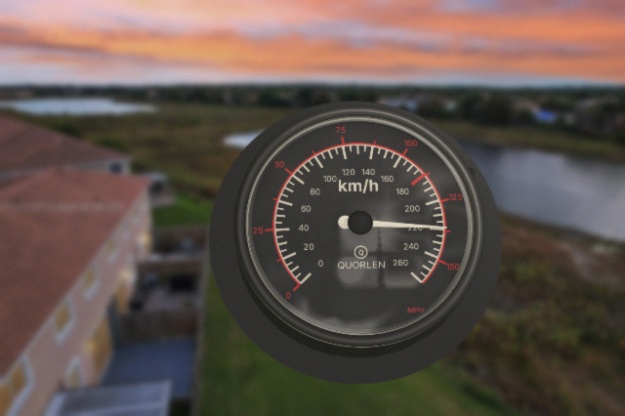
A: 220 (km/h)
